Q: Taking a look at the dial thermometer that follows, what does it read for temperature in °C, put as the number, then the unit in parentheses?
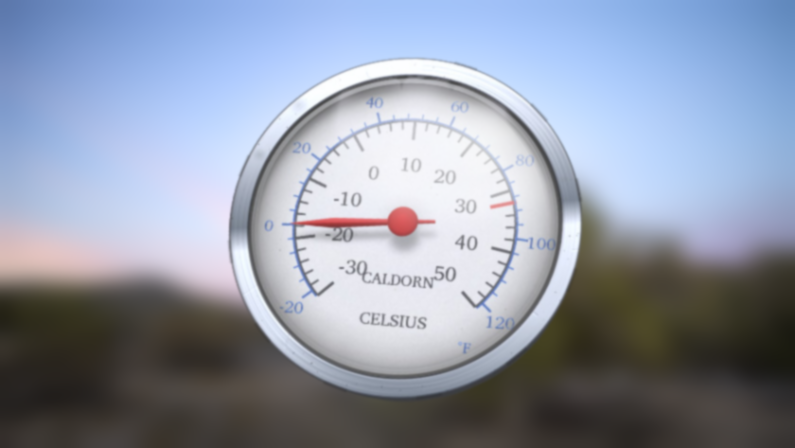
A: -18 (°C)
